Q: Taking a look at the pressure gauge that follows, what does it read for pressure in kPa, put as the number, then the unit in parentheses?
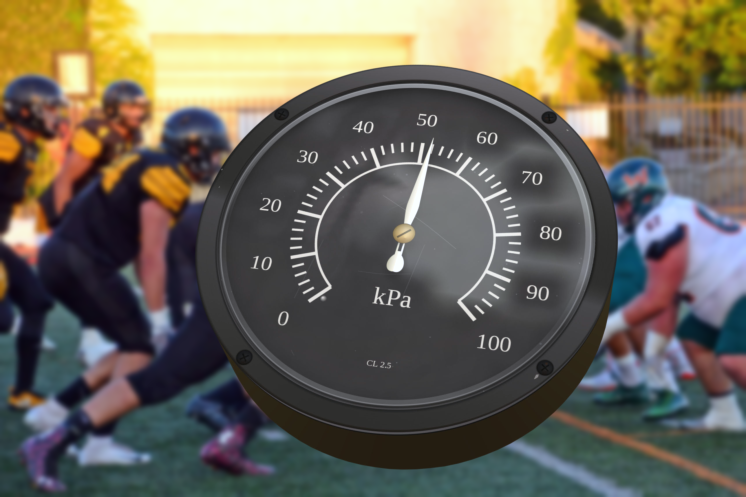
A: 52 (kPa)
